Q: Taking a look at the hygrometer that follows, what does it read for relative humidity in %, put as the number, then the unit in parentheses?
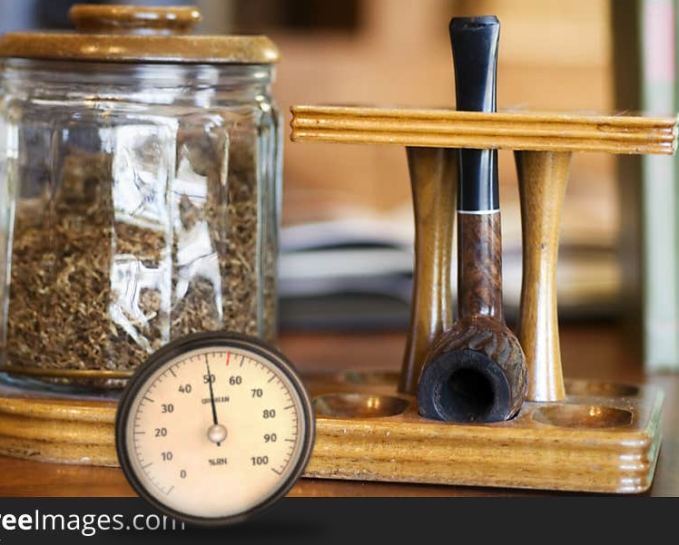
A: 50 (%)
